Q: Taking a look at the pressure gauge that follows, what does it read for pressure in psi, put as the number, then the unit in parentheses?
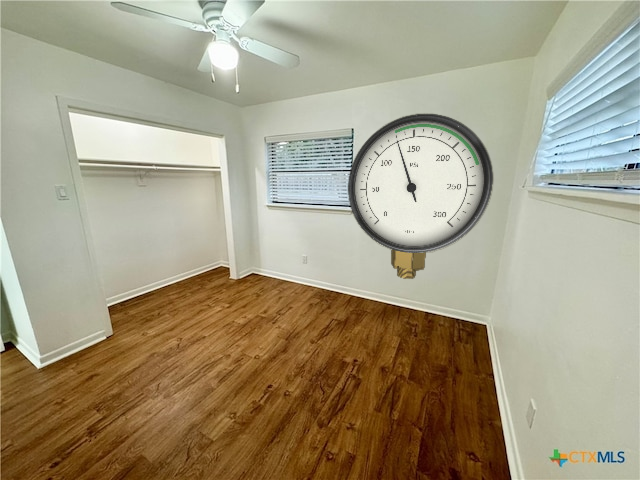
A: 130 (psi)
